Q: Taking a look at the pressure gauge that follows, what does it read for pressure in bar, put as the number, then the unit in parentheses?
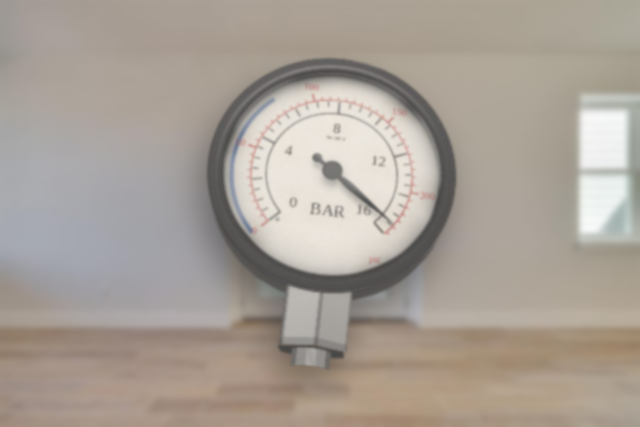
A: 15.5 (bar)
